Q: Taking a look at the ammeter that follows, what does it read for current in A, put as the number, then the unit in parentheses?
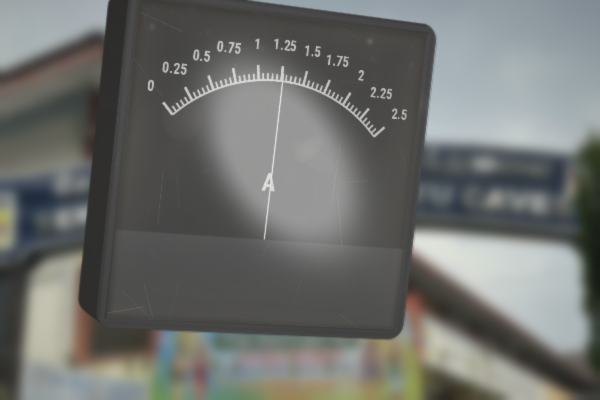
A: 1.25 (A)
